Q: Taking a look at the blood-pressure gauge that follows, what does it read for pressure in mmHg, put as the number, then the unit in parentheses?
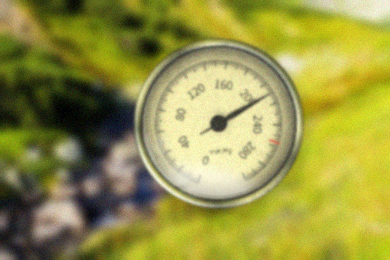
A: 210 (mmHg)
